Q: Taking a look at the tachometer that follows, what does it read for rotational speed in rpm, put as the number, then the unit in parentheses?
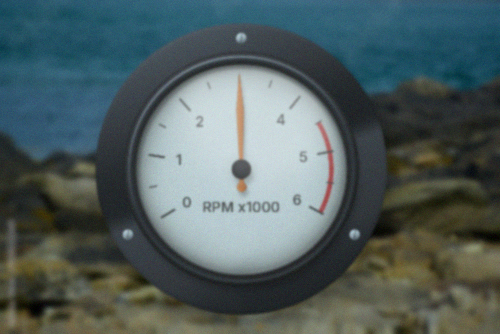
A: 3000 (rpm)
